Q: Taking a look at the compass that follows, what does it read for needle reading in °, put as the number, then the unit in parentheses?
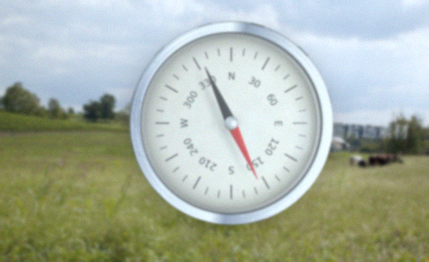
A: 155 (°)
